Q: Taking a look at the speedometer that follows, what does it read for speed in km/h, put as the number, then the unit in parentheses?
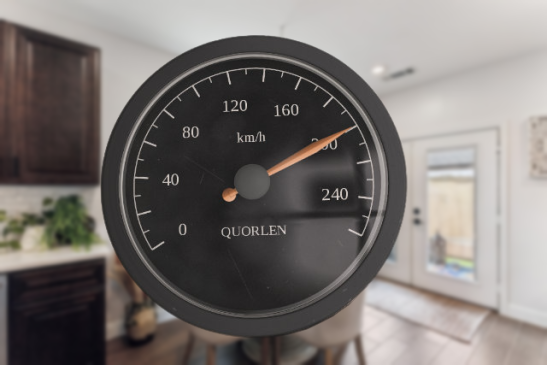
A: 200 (km/h)
